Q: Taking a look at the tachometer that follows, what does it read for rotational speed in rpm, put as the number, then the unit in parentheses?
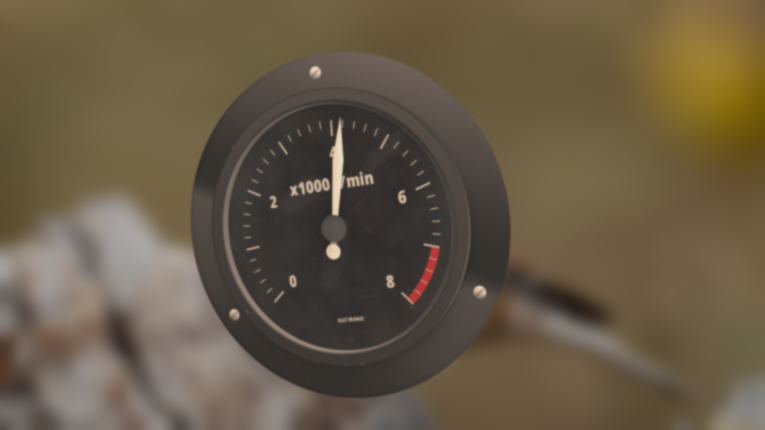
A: 4200 (rpm)
